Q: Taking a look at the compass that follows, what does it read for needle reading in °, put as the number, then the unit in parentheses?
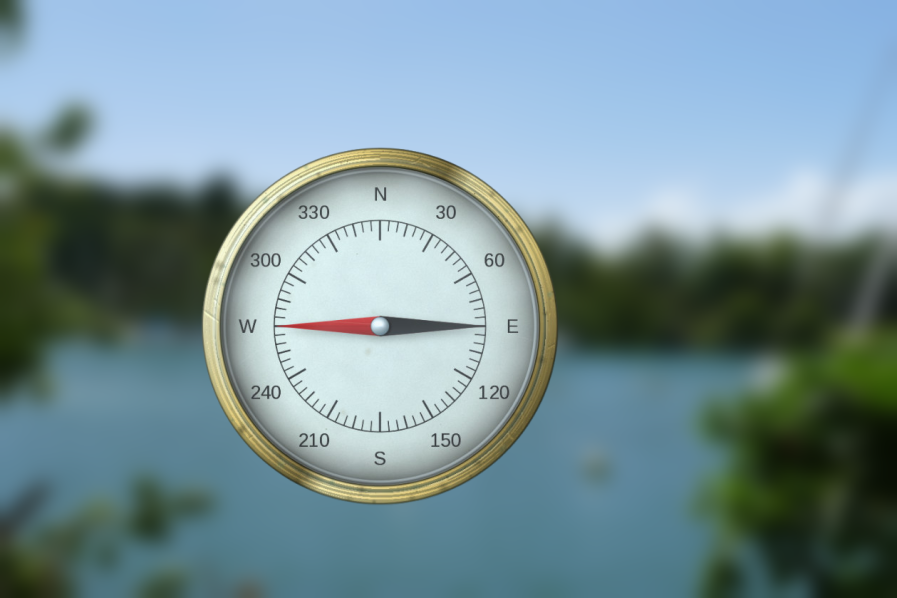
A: 270 (°)
